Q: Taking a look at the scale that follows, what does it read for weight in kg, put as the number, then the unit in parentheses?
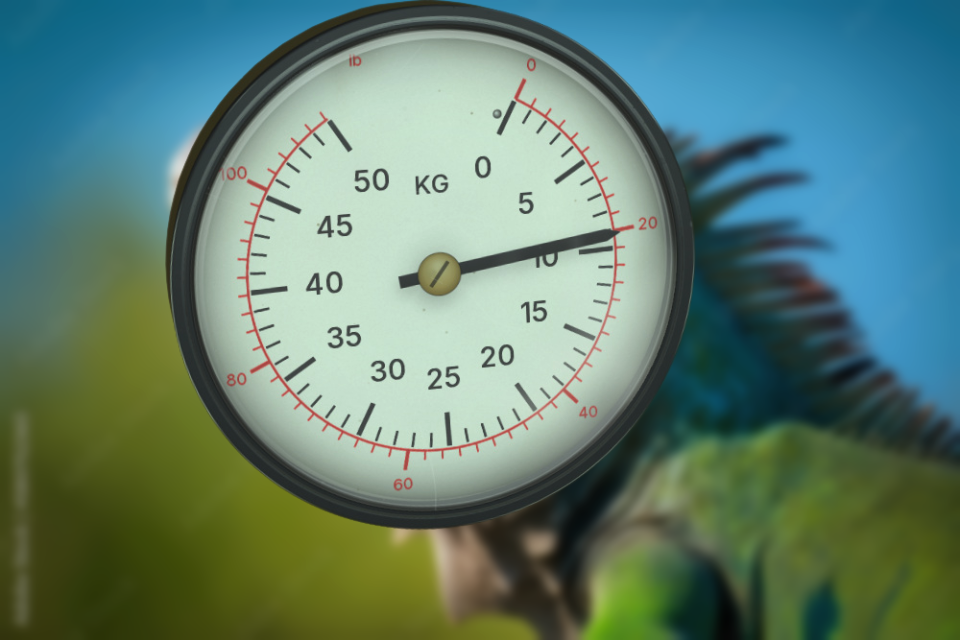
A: 9 (kg)
